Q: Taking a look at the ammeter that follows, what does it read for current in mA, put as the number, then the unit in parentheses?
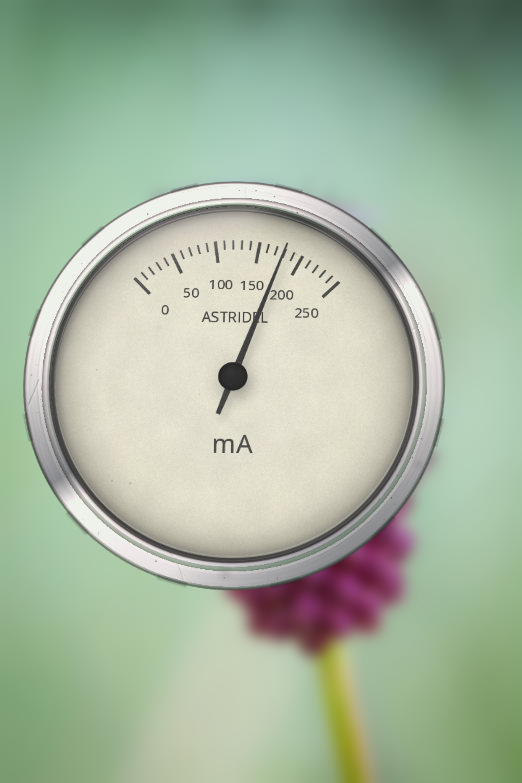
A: 180 (mA)
